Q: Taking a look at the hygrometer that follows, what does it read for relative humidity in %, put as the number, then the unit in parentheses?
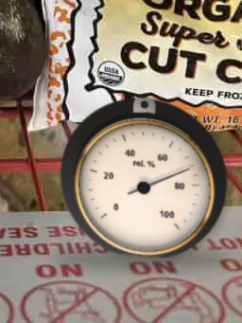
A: 72 (%)
